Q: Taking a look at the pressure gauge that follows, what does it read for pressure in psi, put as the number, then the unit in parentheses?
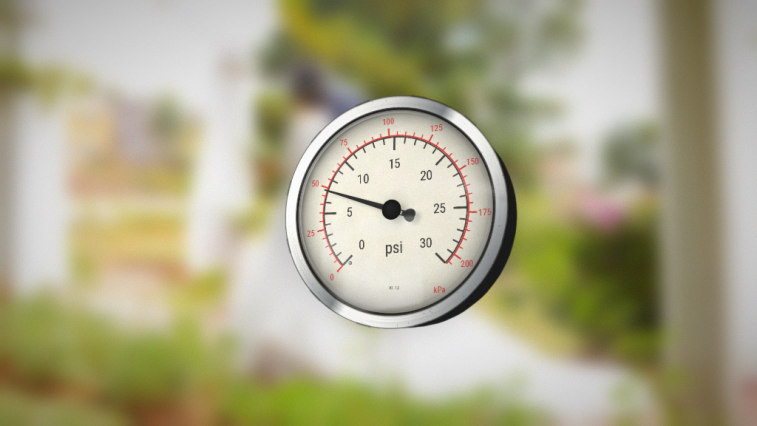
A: 7 (psi)
